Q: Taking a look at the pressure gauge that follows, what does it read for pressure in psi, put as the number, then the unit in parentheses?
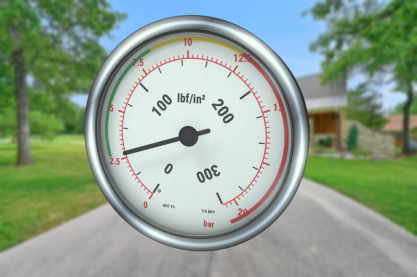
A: 40 (psi)
